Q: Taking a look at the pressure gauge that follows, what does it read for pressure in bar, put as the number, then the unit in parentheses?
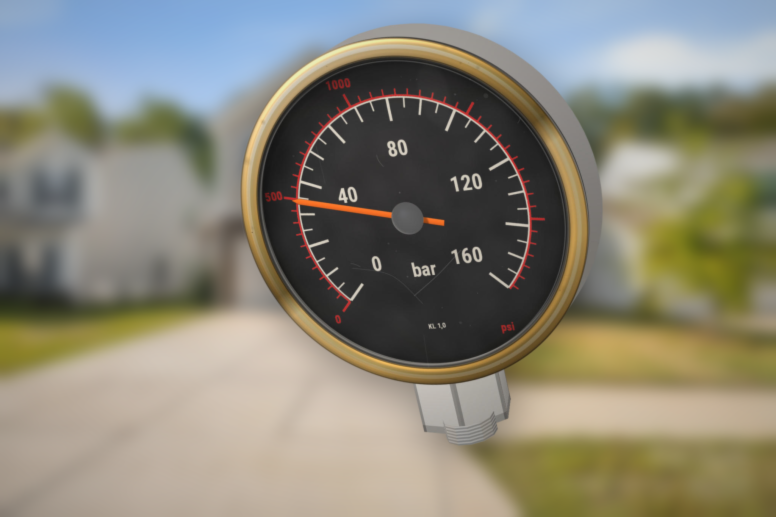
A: 35 (bar)
